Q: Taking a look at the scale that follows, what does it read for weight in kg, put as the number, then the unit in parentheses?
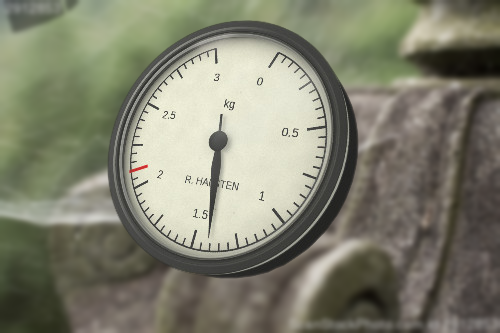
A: 1.4 (kg)
